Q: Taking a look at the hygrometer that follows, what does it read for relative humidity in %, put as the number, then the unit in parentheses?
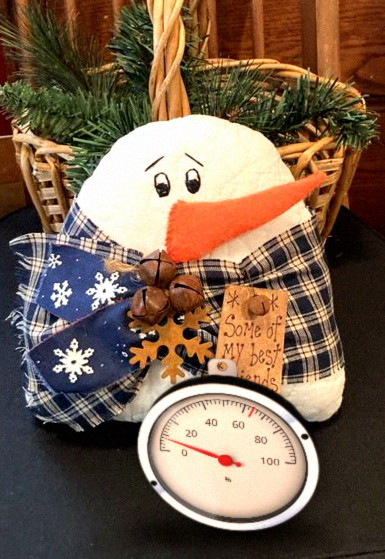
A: 10 (%)
